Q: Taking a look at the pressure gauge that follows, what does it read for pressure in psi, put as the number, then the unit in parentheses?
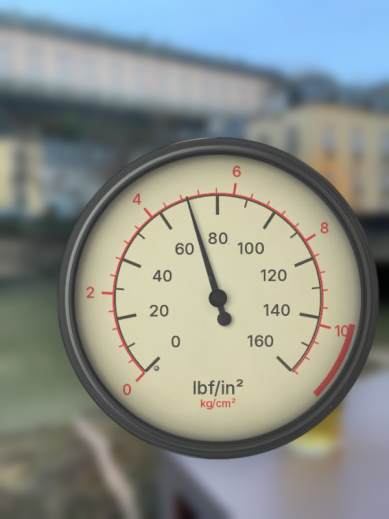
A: 70 (psi)
